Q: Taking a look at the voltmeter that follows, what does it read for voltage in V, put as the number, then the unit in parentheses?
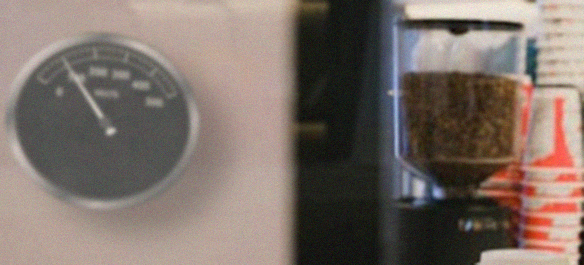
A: 100 (V)
